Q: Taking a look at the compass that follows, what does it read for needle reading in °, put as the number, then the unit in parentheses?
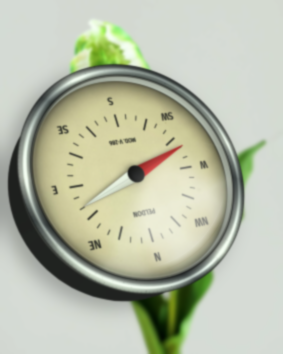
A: 250 (°)
